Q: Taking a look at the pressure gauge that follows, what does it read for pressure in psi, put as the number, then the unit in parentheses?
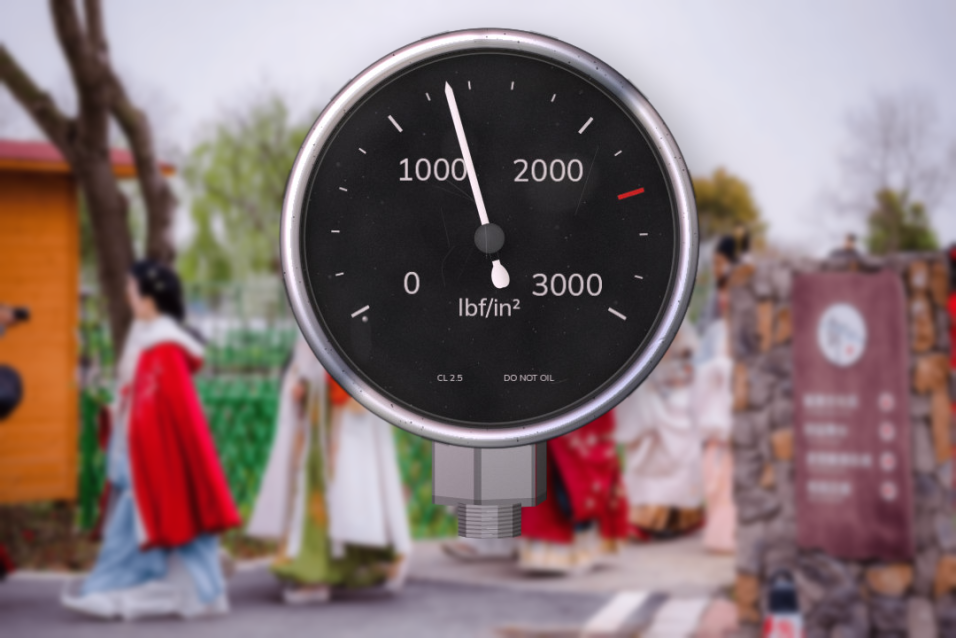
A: 1300 (psi)
